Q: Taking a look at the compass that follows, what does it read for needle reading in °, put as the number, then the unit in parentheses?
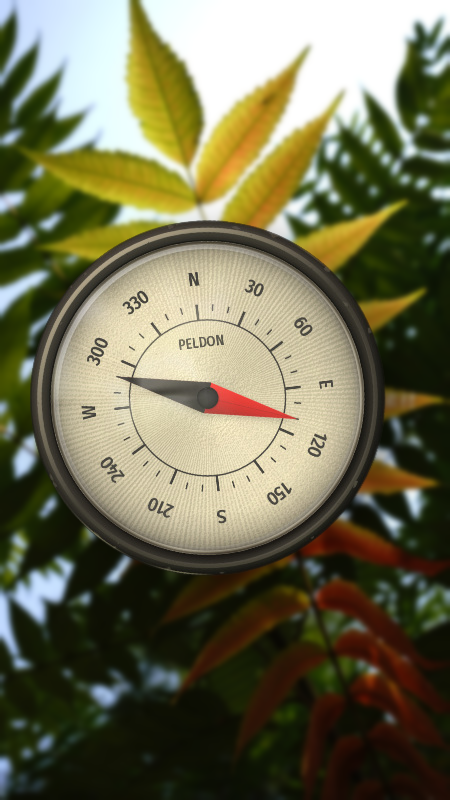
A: 110 (°)
